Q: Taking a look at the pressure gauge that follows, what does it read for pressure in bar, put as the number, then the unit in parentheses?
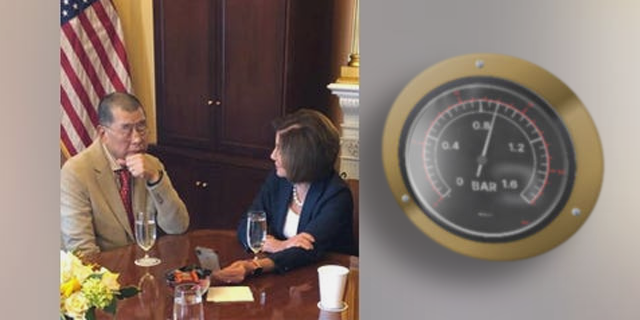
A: 0.9 (bar)
